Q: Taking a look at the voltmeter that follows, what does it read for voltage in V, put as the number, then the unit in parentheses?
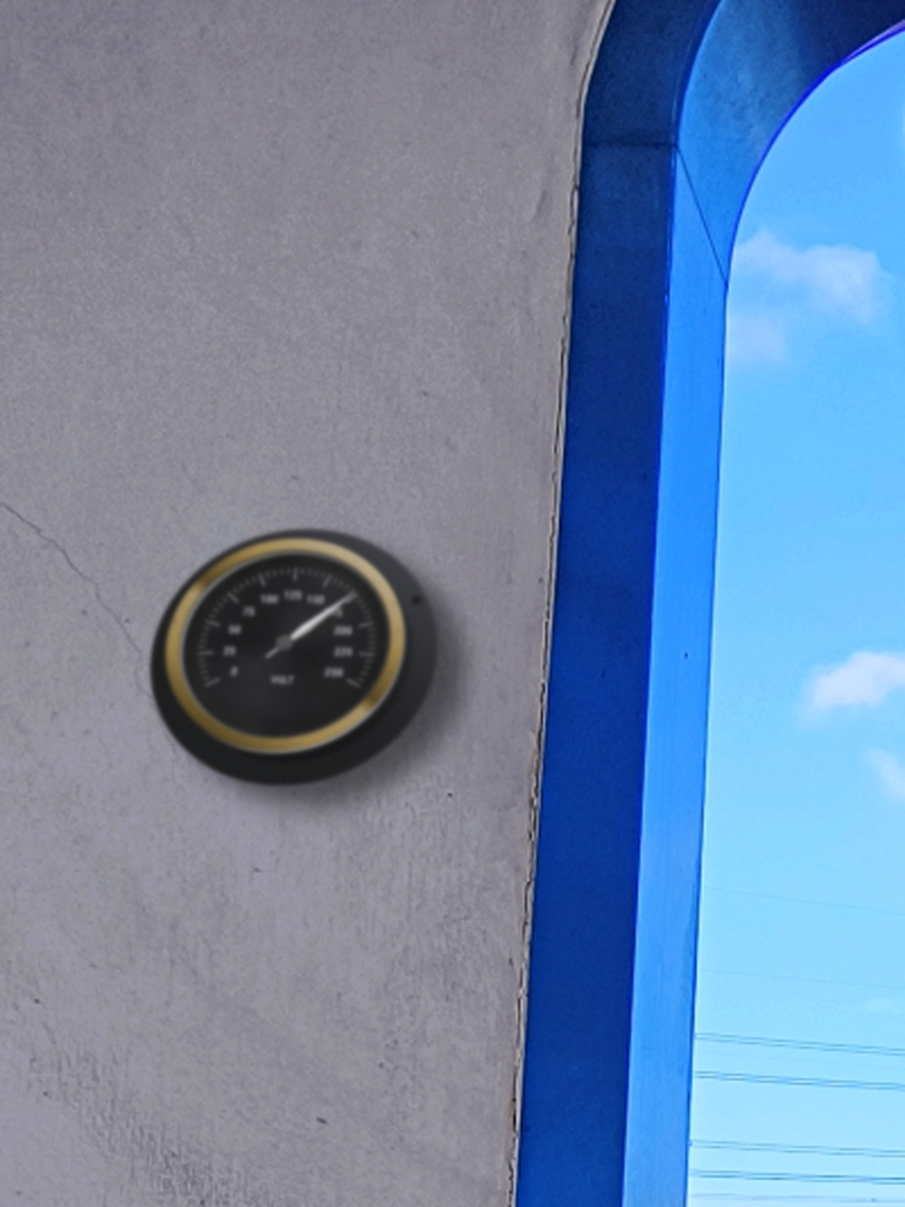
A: 175 (V)
